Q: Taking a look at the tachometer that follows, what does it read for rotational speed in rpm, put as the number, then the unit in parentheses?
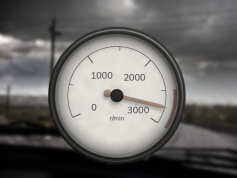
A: 2750 (rpm)
